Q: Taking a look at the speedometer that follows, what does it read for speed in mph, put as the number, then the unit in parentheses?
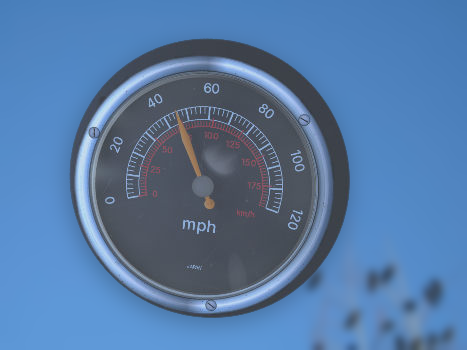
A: 46 (mph)
